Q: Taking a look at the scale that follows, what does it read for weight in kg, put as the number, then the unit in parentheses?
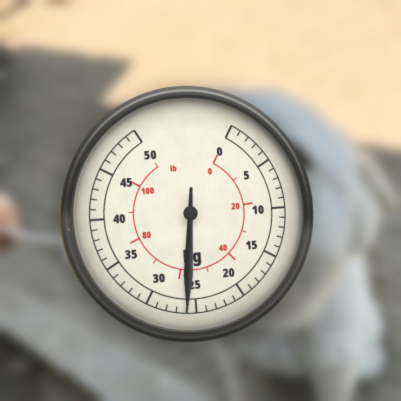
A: 26 (kg)
